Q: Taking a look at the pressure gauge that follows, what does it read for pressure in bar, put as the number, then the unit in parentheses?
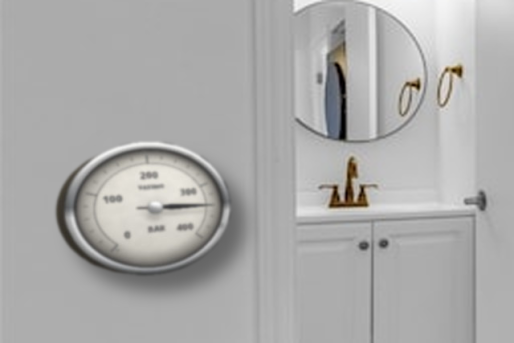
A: 340 (bar)
